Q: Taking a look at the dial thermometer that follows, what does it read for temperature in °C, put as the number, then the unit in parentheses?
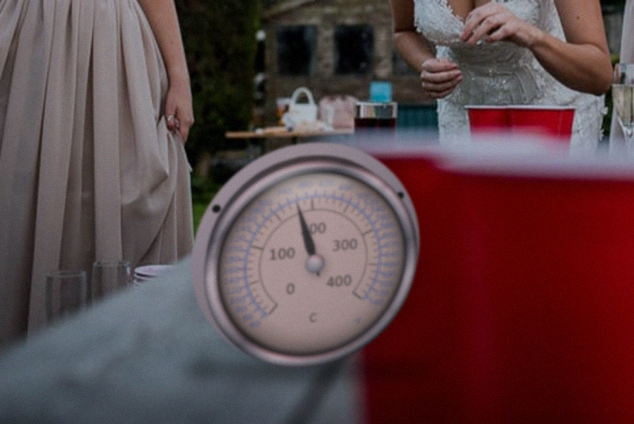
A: 180 (°C)
